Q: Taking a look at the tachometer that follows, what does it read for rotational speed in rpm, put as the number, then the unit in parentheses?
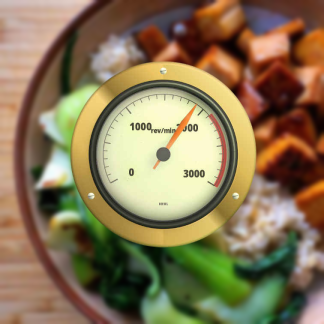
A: 1900 (rpm)
